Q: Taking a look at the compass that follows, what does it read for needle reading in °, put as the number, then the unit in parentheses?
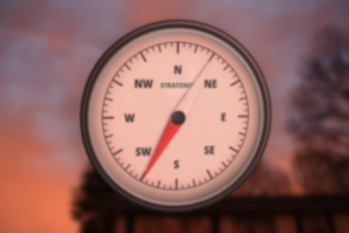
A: 210 (°)
